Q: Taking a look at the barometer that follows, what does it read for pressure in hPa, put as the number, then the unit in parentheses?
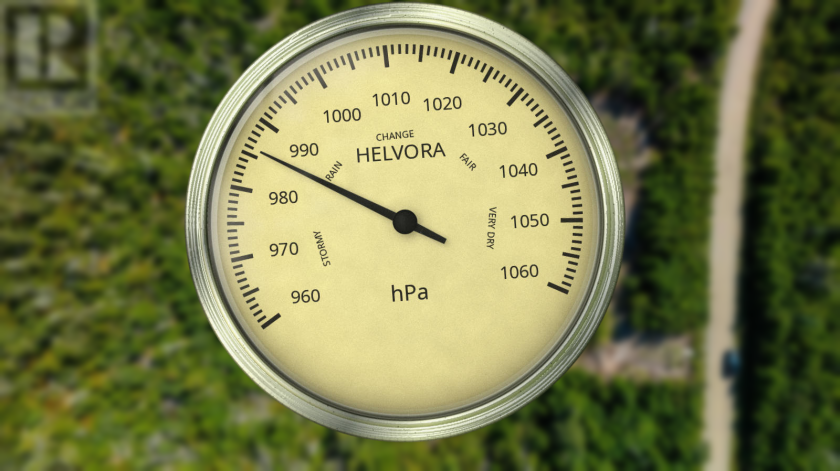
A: 986 (hPa)
